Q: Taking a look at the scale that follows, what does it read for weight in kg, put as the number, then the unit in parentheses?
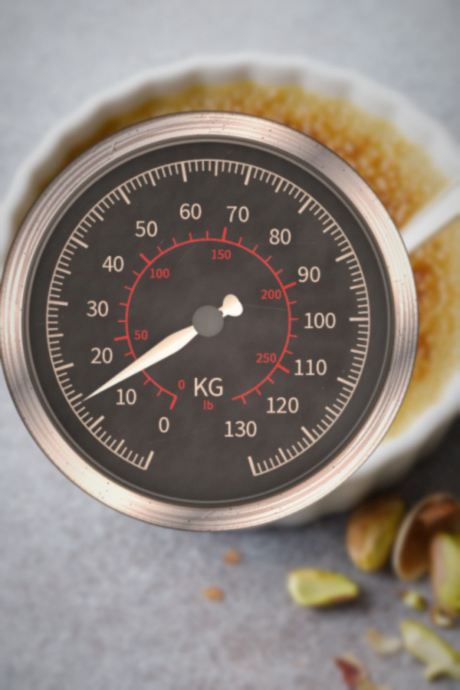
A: 14 (kg)
